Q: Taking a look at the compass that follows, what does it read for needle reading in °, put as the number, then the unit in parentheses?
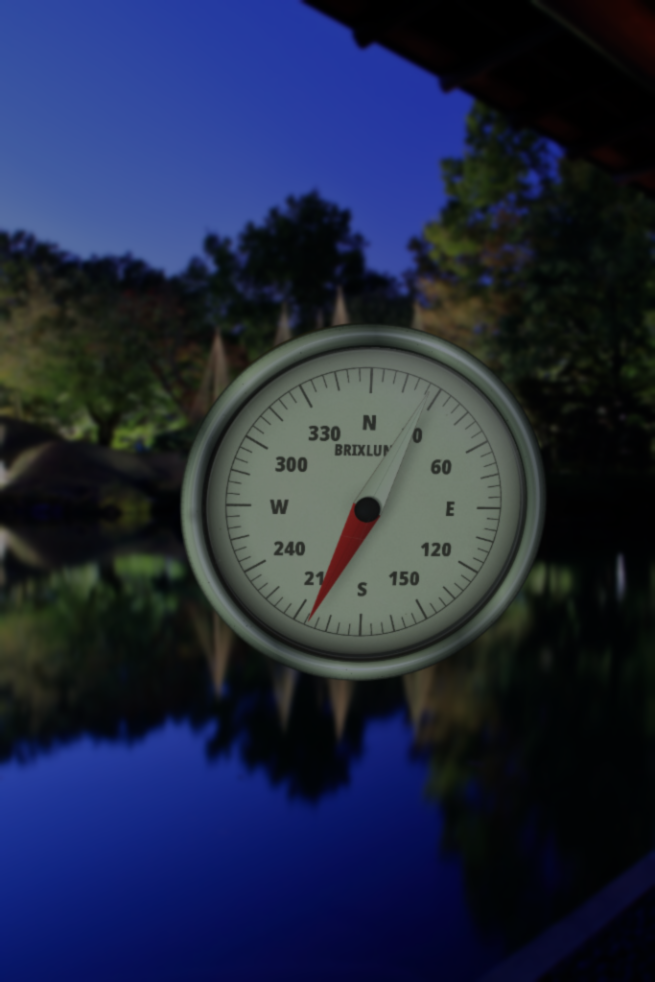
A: 205 (°)
